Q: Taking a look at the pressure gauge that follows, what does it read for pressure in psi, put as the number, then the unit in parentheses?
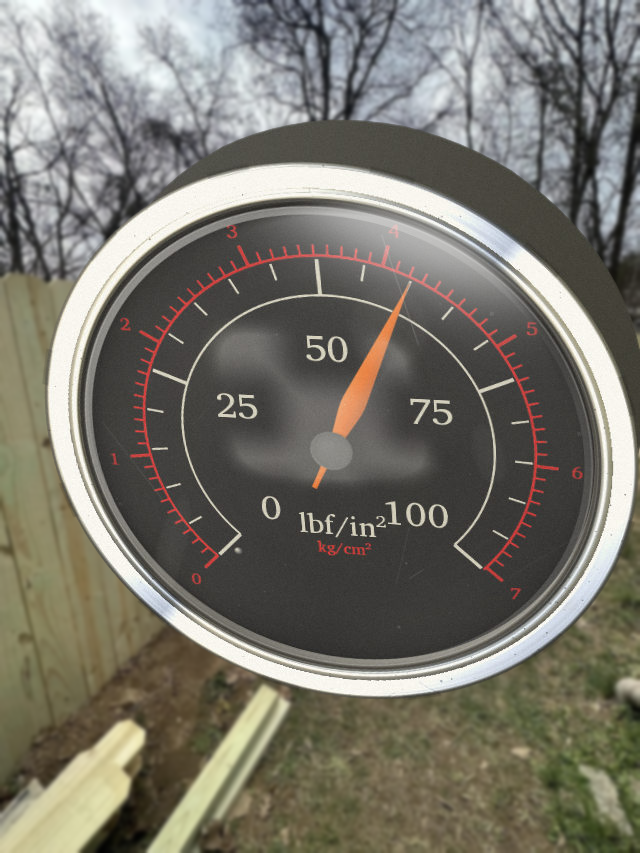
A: 60 (psi)
